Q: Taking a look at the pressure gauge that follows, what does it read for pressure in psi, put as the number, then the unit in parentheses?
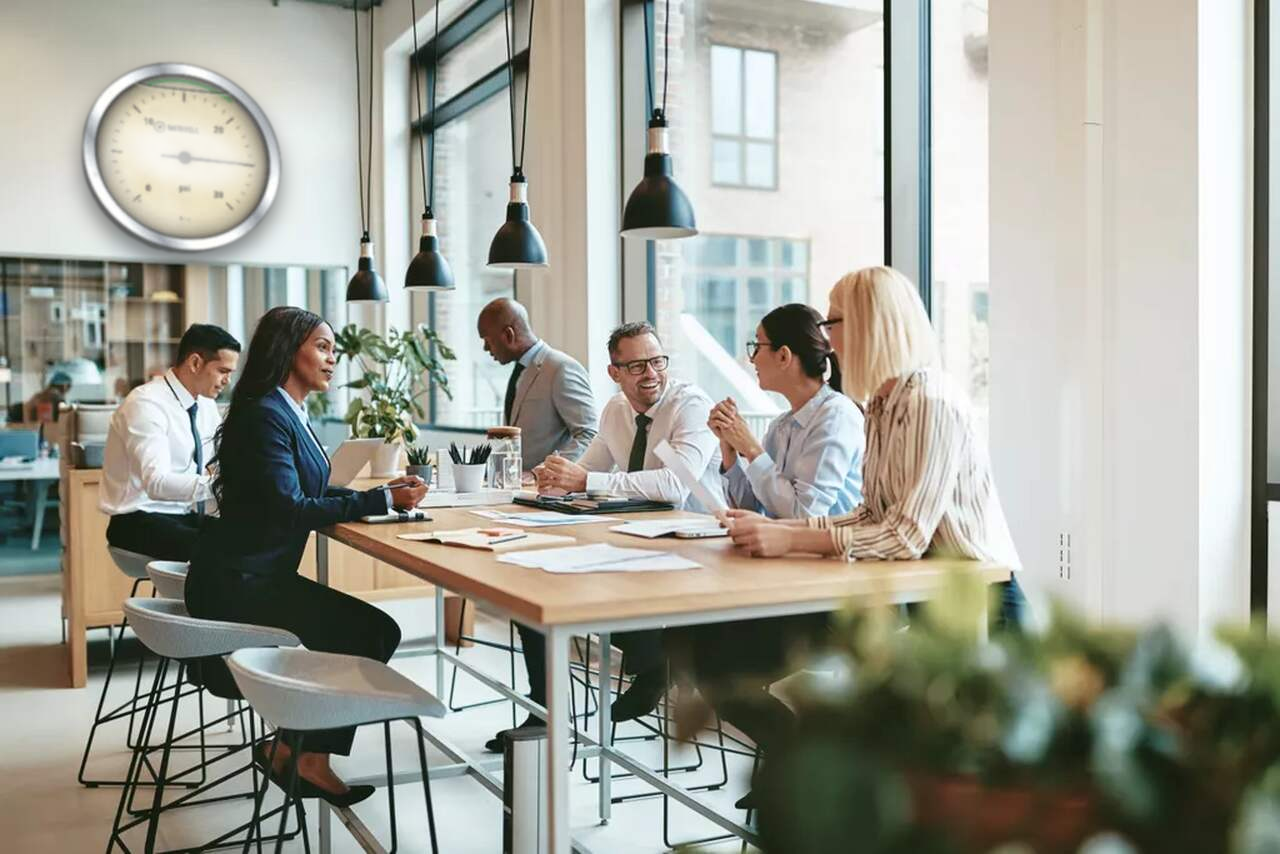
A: 25 (psi)
